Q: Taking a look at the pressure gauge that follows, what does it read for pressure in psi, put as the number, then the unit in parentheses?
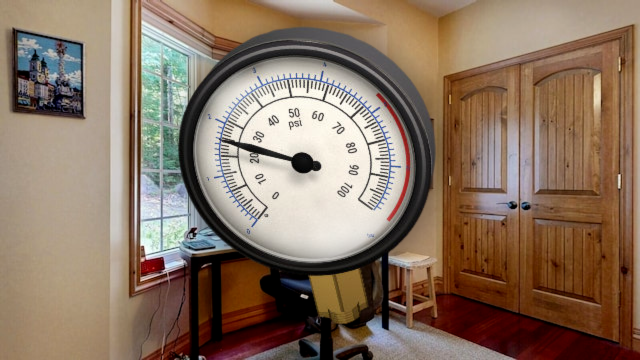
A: 25 (psi)
